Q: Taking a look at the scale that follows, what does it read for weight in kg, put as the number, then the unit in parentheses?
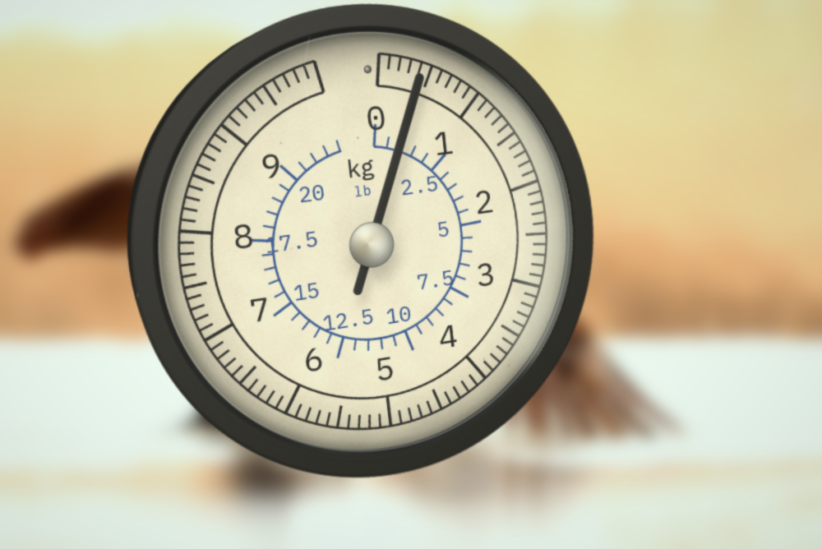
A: 0.4 (kg)
